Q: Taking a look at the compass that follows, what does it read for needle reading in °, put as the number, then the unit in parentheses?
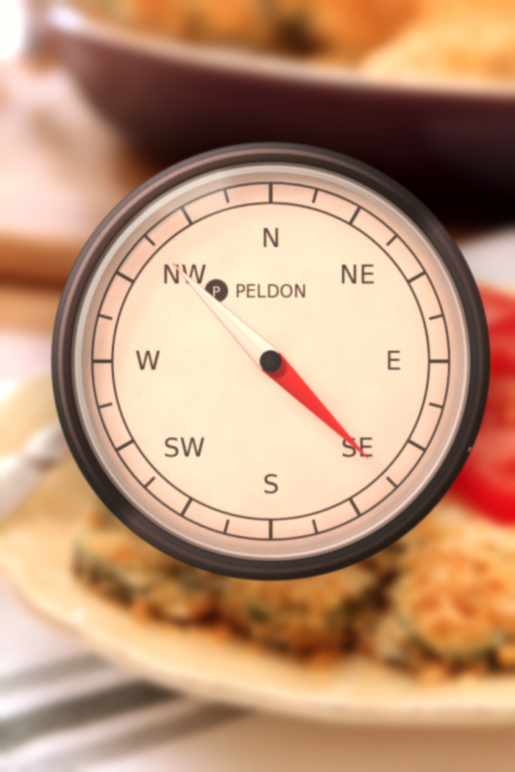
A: 135 (°)
